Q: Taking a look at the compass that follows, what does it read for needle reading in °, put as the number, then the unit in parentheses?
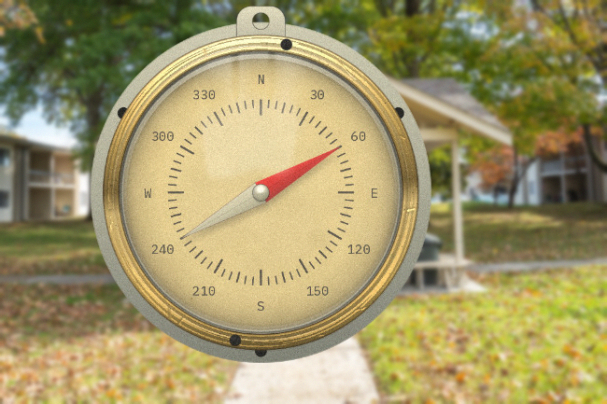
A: 60 (°)
